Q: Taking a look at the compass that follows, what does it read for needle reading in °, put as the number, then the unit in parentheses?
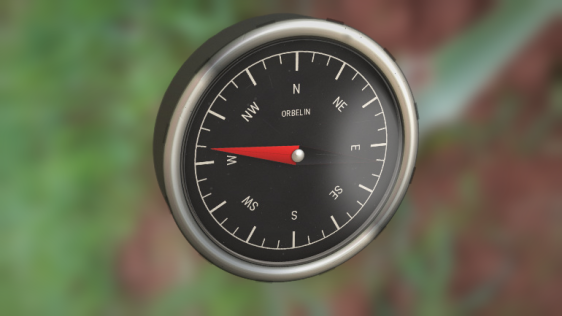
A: 280 (°)
